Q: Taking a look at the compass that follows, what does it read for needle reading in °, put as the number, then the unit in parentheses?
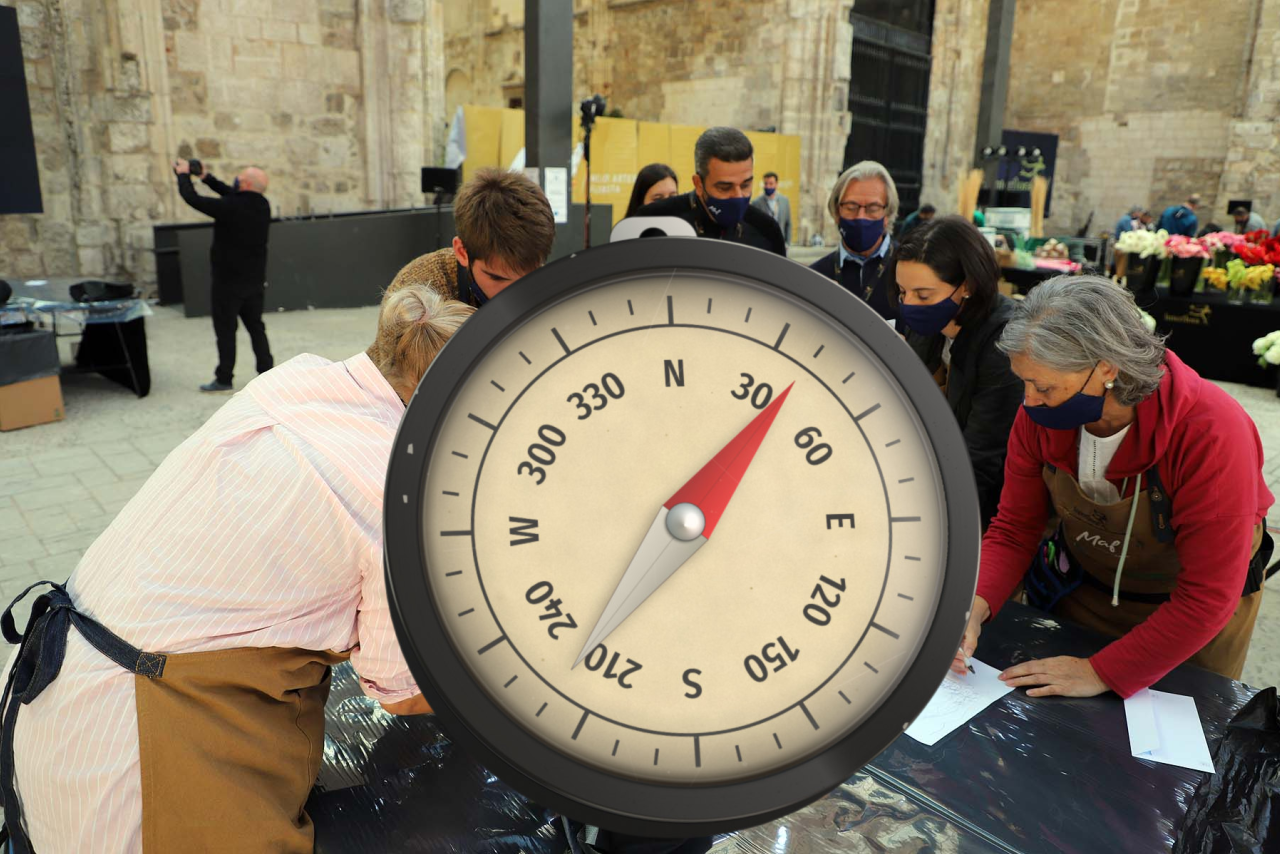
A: 40 (°)
